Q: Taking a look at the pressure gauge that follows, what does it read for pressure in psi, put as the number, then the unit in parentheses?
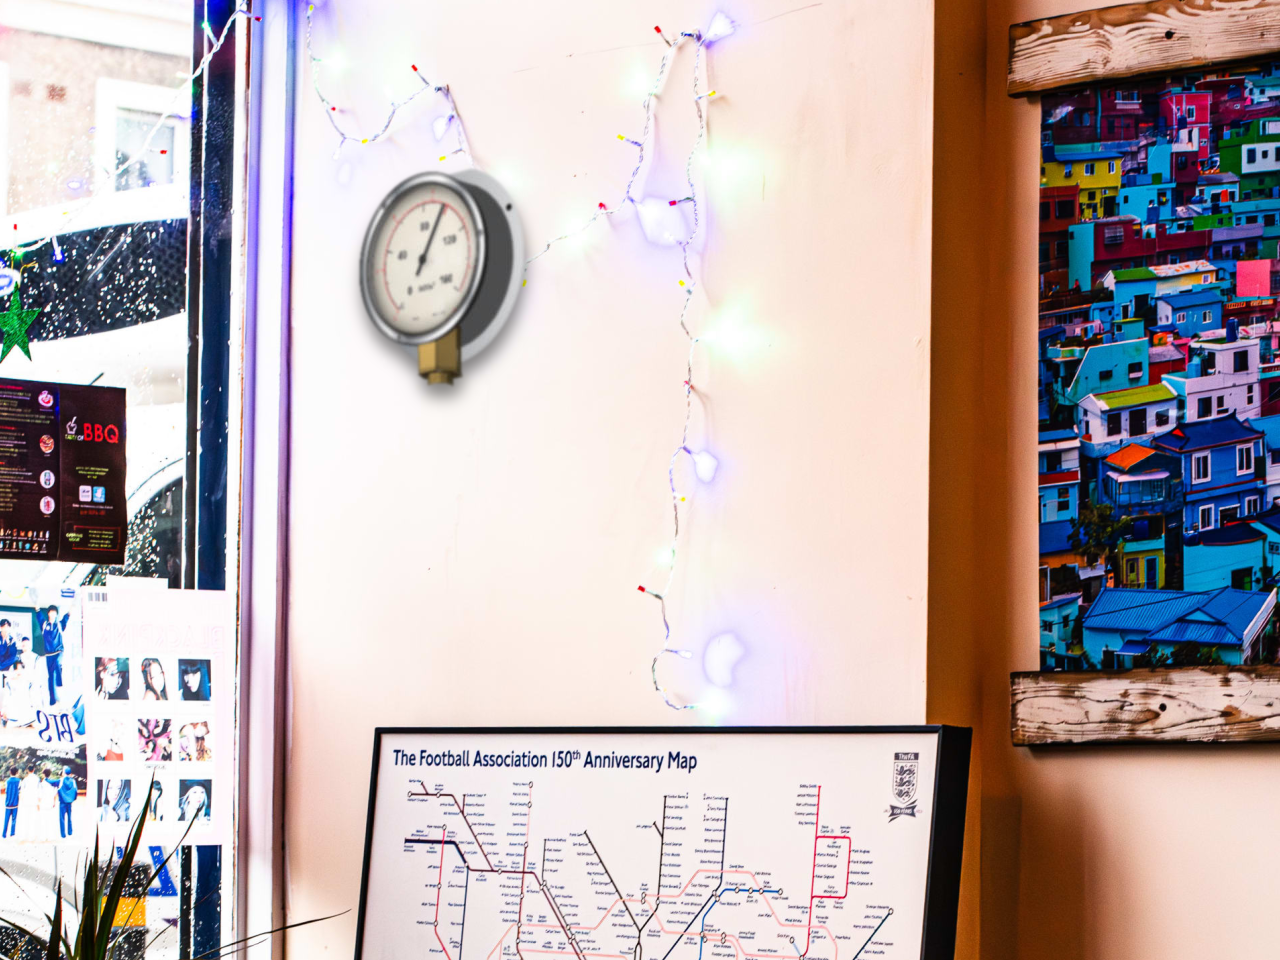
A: 100 (psi)
